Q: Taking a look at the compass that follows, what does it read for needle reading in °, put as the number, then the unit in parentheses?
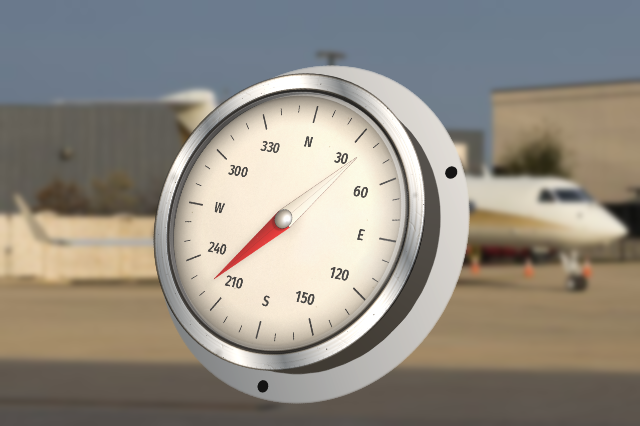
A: 220 (°)
